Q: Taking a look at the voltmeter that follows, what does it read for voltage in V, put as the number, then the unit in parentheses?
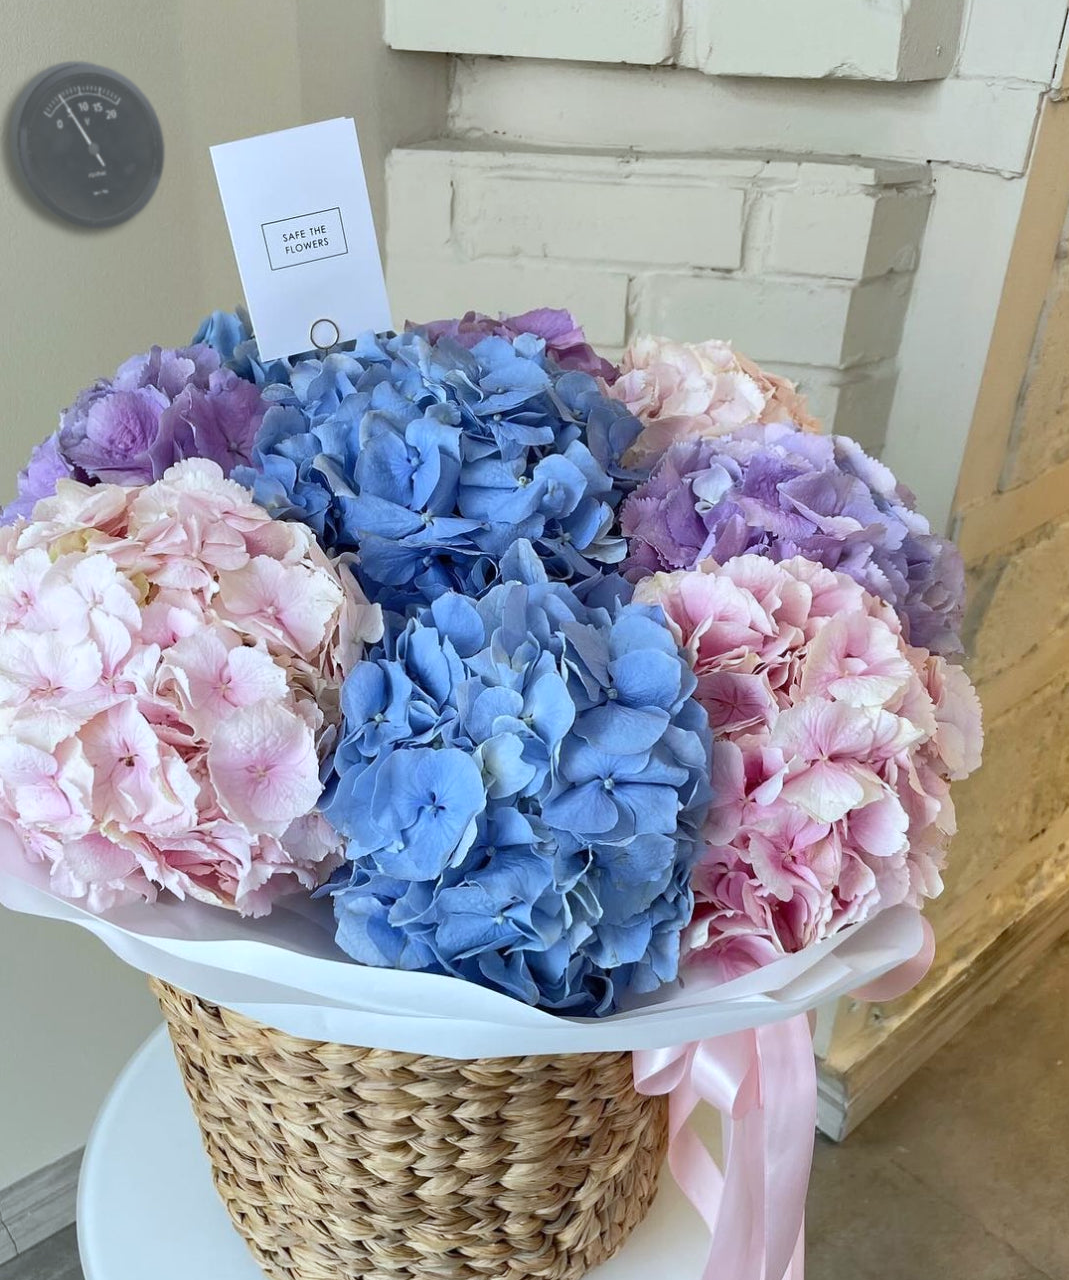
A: 5 (V)
